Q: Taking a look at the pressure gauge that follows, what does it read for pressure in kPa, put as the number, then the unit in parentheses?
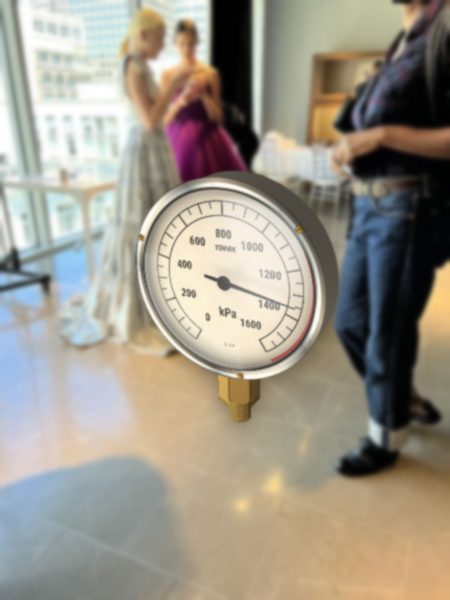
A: 1350 (kPa)
